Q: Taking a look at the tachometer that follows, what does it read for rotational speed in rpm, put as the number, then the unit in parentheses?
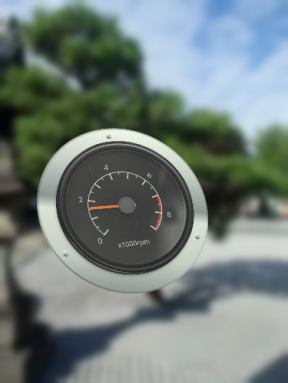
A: 1500 (rpm)
